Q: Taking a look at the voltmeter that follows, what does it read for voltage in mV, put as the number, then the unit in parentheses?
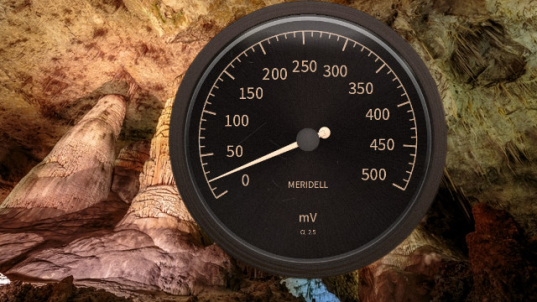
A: 20 (mV)
